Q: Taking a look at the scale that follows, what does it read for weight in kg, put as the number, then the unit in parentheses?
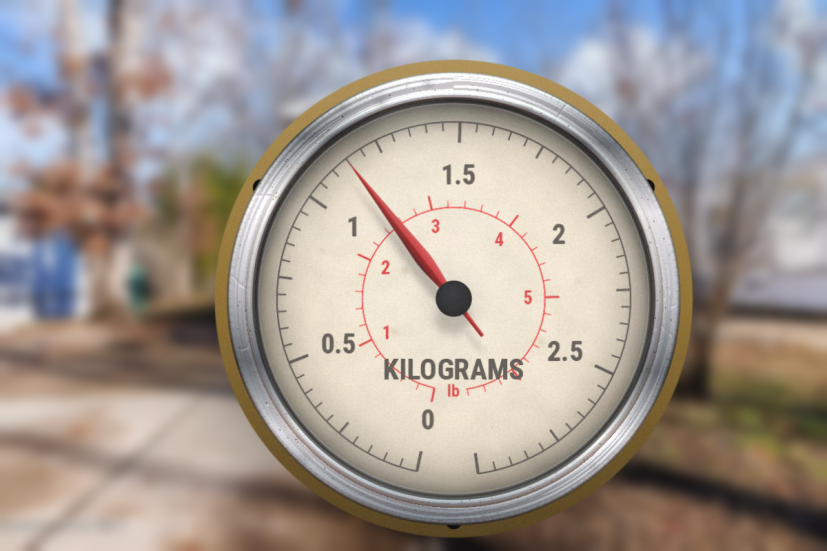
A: 1.15 (kg)
